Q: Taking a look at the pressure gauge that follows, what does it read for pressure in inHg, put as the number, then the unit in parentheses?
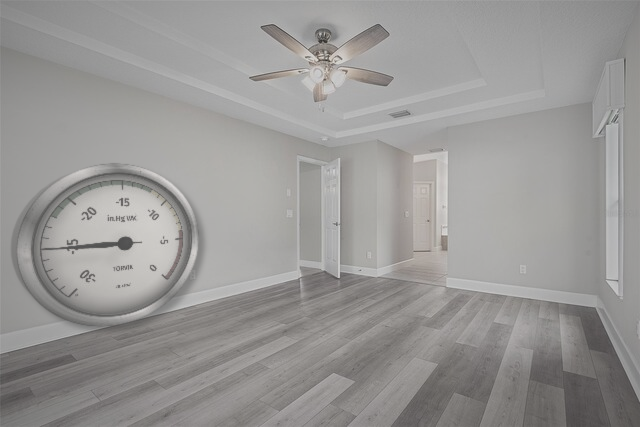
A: -25 (inHg)
